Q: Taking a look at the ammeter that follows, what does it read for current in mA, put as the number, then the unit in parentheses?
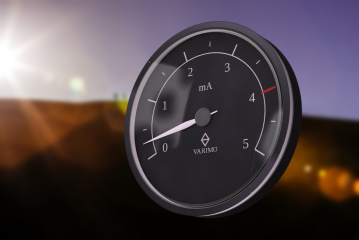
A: 0.25 (mA)
